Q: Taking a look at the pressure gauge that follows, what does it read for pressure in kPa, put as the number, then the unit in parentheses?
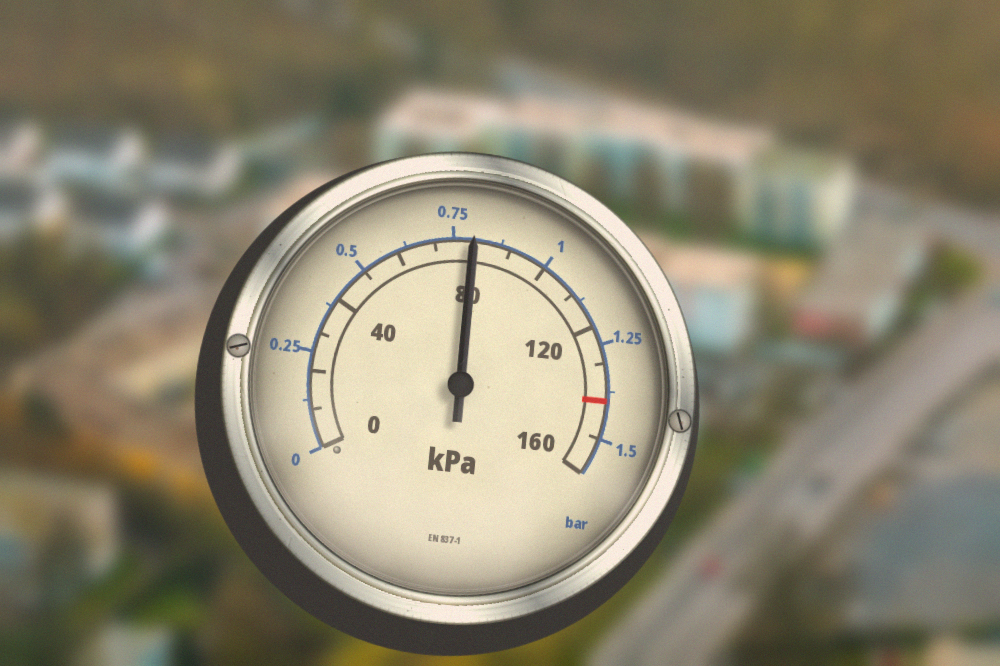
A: 80 (kPa)
